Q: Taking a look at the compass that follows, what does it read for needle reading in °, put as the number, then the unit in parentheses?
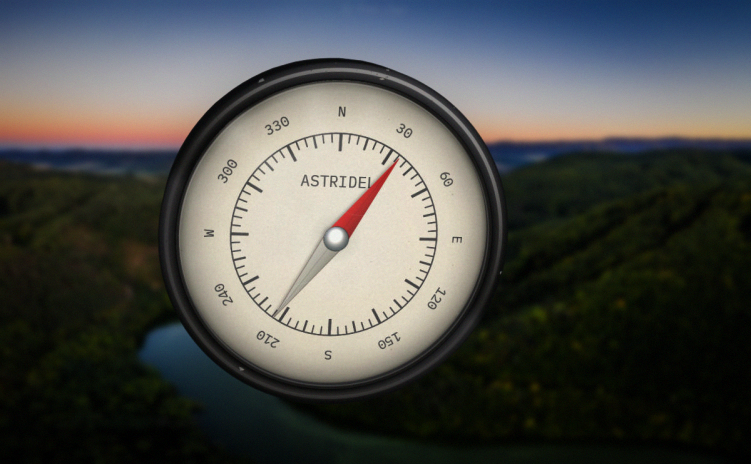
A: 35 (°)
